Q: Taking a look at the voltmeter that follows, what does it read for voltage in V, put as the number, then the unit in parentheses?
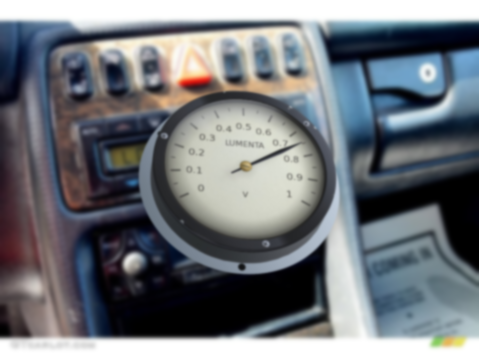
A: 0.75 (V)
